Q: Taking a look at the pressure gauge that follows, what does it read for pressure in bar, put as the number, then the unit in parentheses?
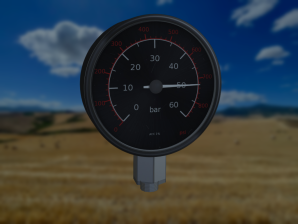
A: 50 (bar)
